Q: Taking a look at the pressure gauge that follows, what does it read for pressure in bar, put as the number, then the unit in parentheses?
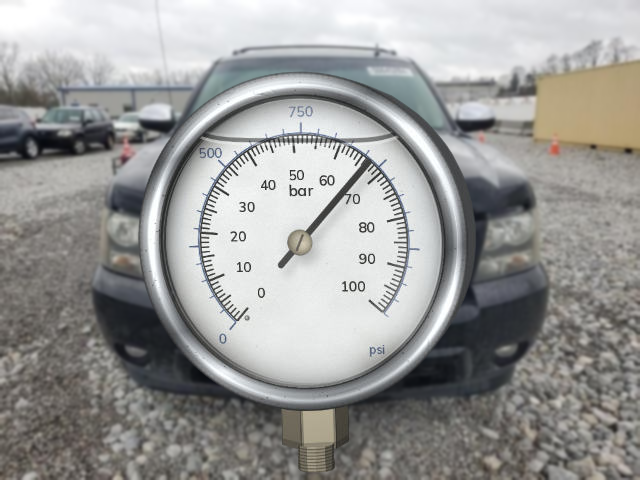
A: 67 (bar)
